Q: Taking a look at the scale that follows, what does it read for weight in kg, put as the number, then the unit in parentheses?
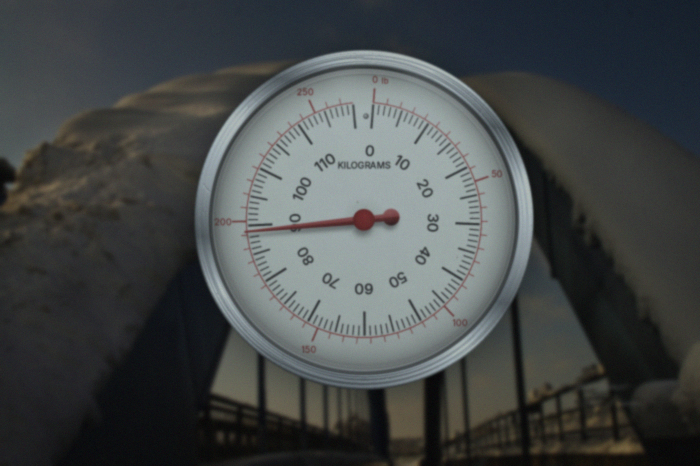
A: 89 (kg)
